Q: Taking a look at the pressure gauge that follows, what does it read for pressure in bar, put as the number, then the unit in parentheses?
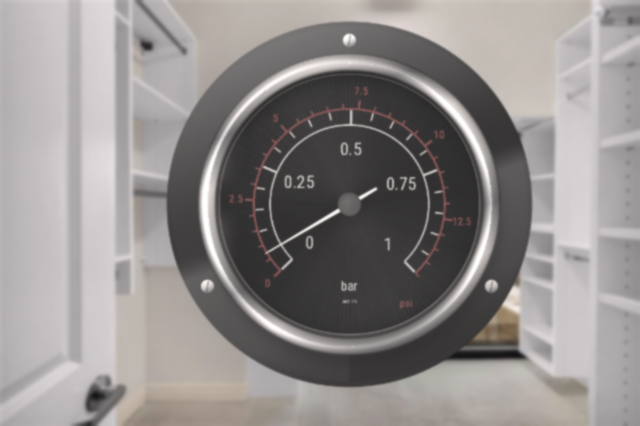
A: 0.05 (bar)
